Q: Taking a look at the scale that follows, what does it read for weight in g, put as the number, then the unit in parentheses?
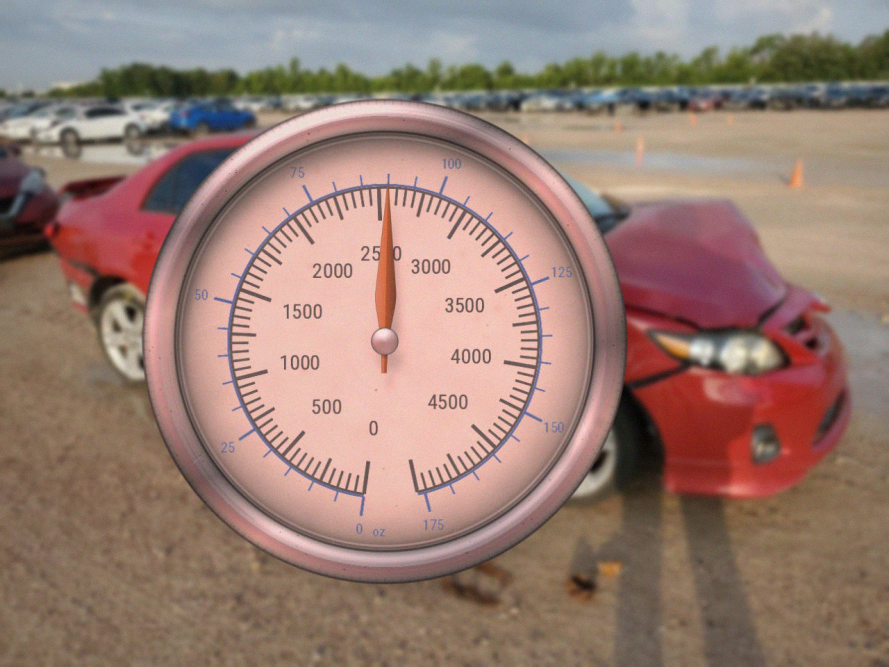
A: 2550 (g)
